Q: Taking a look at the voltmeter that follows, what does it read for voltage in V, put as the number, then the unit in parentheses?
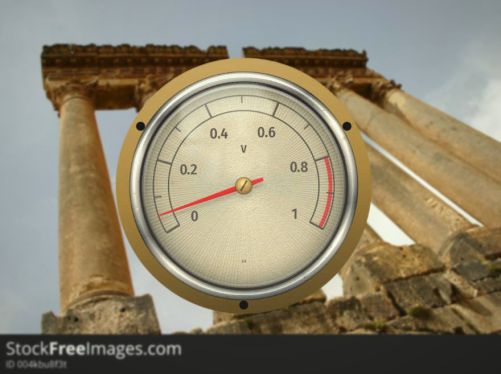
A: 0.05 (V)
